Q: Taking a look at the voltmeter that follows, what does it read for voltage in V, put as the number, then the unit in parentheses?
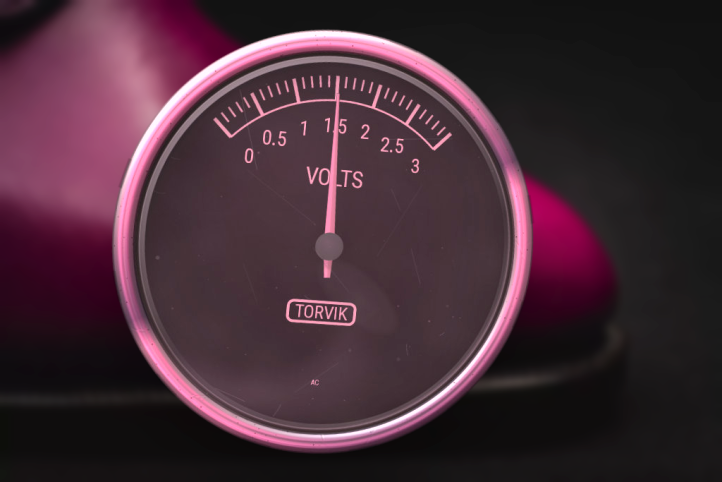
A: 1.5 (V)
